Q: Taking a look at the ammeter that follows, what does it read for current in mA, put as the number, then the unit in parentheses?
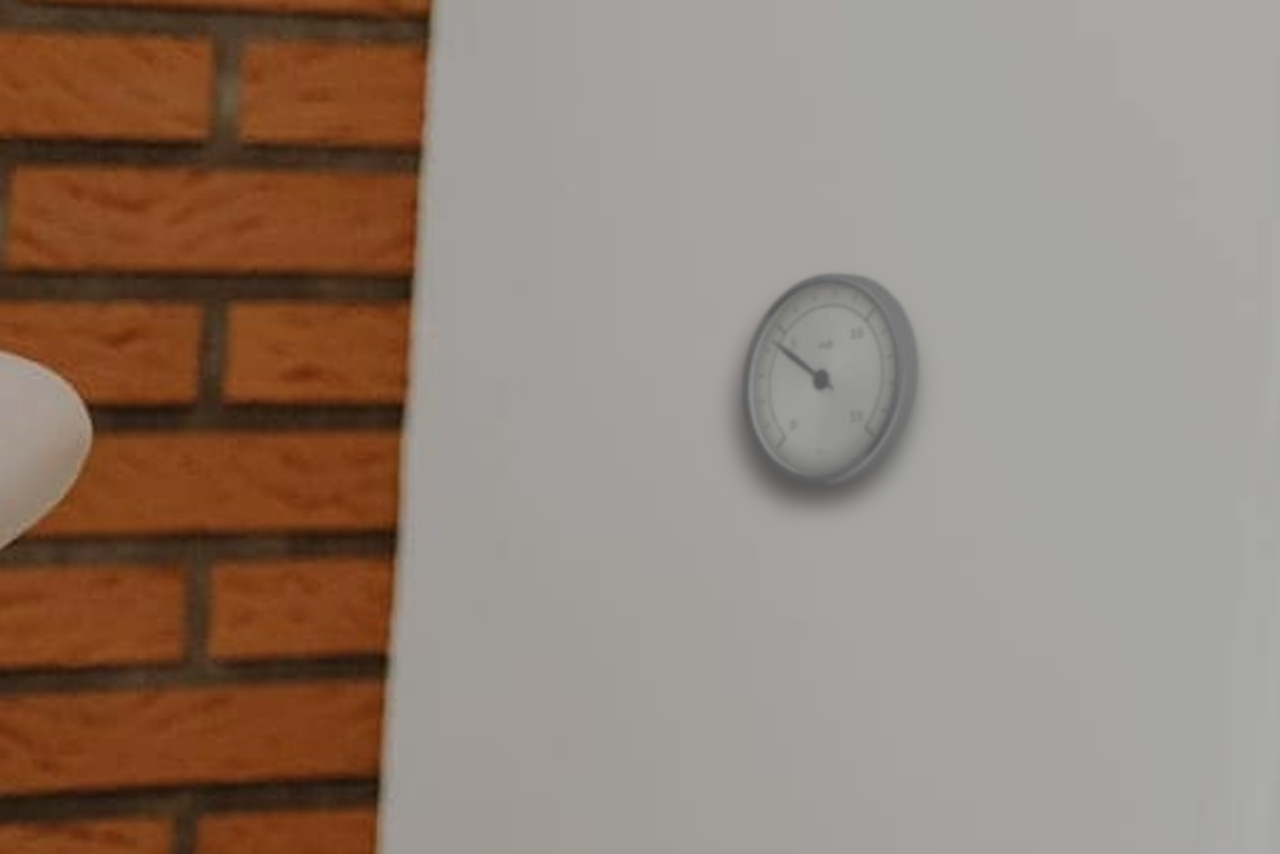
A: 4.5 (mA)
